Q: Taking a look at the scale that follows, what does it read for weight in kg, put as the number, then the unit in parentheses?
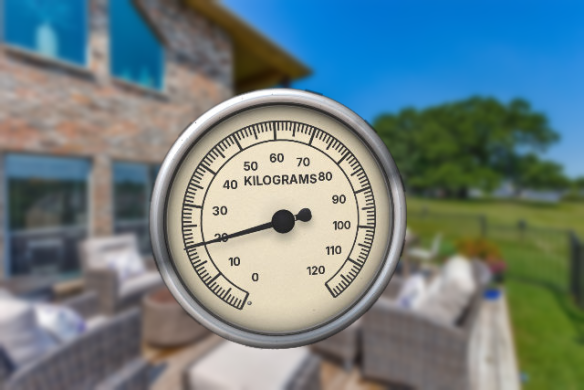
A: 20 (kg)
